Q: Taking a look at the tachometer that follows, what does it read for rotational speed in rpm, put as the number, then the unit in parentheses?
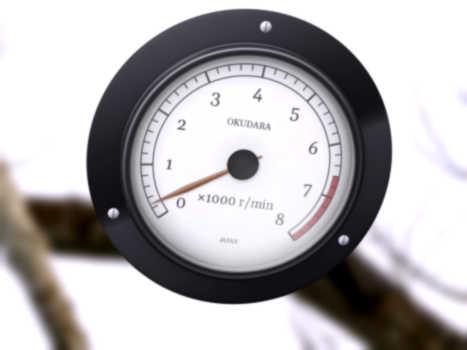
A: 300 (rpm)
